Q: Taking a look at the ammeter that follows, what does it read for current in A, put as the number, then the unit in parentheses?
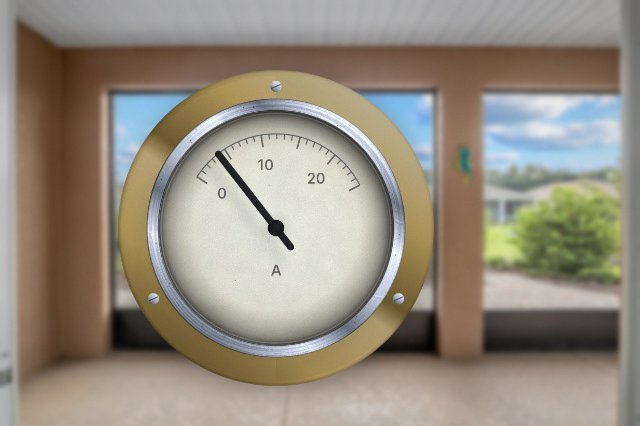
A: 4 (A)
